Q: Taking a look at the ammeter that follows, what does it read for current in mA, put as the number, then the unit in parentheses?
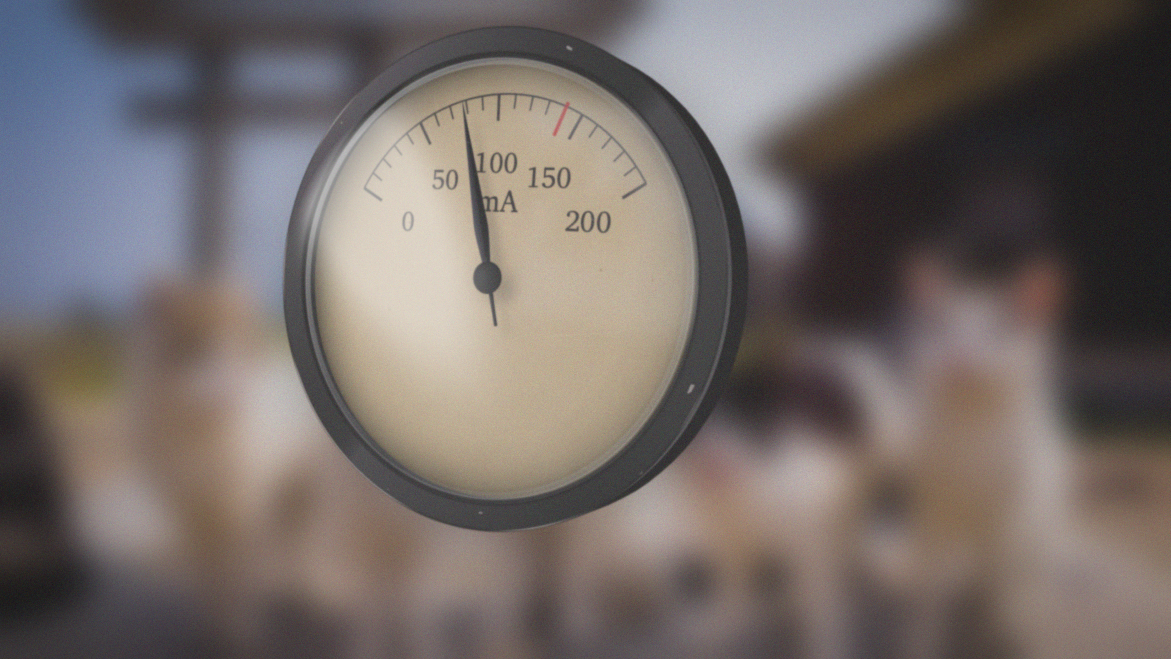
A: 80 (mA)
